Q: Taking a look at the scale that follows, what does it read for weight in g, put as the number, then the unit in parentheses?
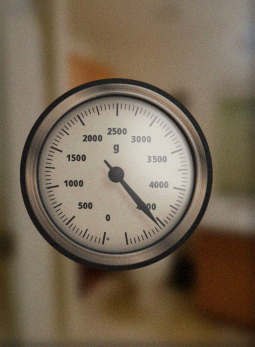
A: 4550 (g)
